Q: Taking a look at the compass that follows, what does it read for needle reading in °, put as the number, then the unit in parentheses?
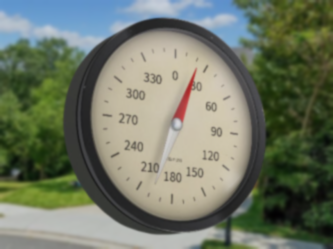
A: 20 (°)
